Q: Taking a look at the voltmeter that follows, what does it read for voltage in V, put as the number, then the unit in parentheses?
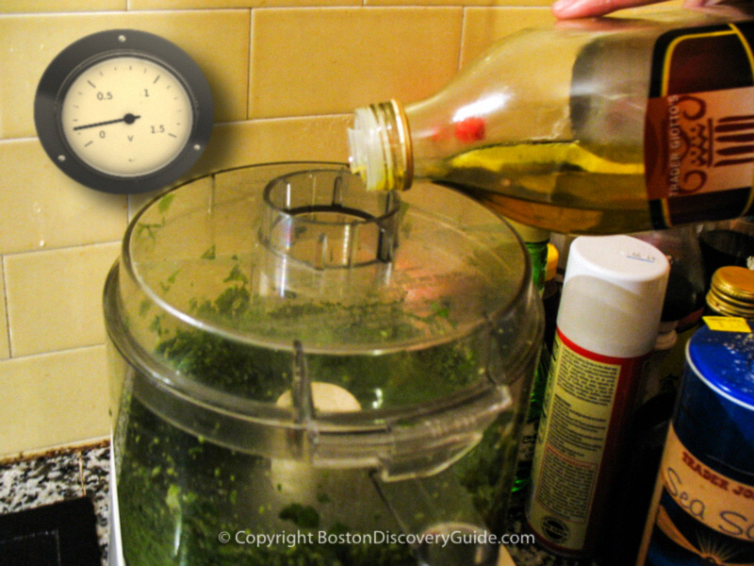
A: 0.15 (V)
